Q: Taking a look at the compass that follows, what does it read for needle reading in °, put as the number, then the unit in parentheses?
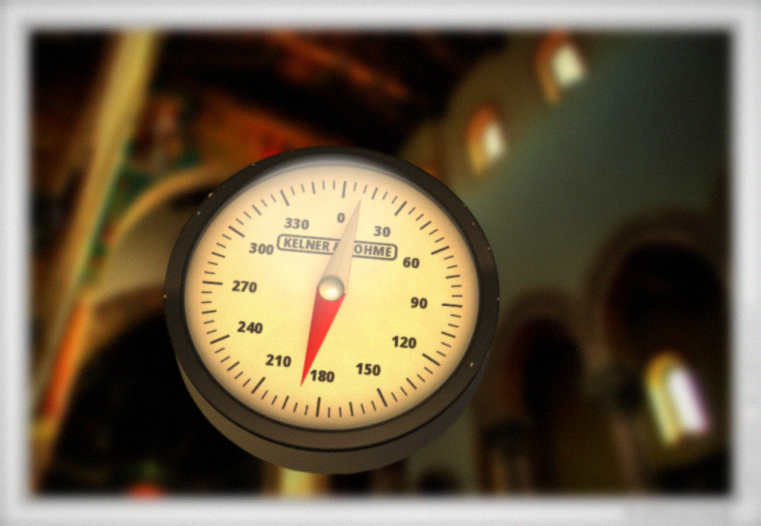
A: 190 (°)
